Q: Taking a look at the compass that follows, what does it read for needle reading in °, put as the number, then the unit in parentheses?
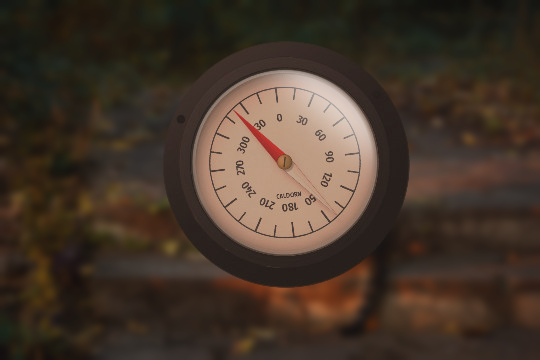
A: 322.5 (°)
